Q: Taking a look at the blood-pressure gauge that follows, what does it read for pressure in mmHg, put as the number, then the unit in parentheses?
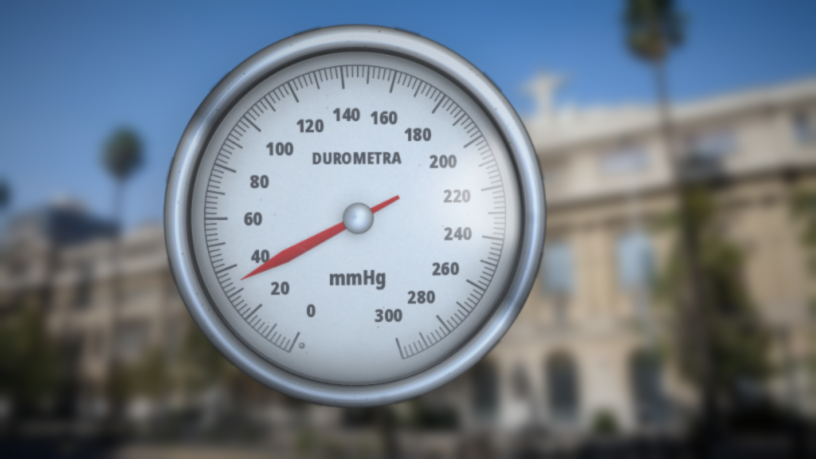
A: 34 (mmHg)
